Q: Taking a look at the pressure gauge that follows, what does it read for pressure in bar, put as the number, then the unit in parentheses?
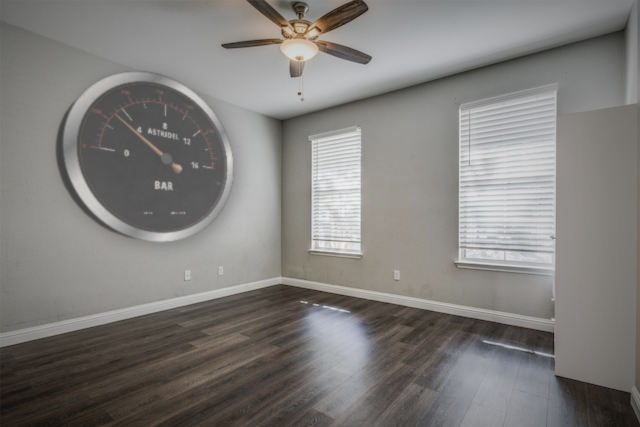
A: 3 (bar)
